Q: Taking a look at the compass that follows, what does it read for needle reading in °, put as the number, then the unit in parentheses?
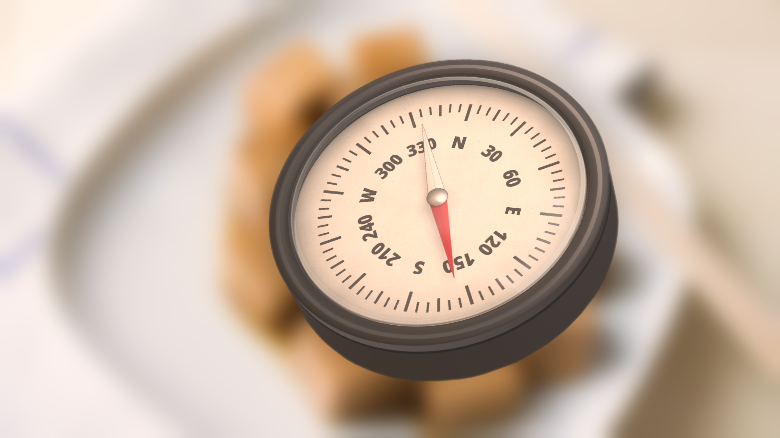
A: 155 (°)
